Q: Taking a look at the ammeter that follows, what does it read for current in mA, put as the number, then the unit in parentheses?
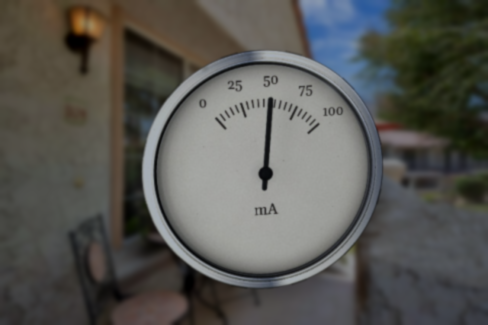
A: 50 (mA)
